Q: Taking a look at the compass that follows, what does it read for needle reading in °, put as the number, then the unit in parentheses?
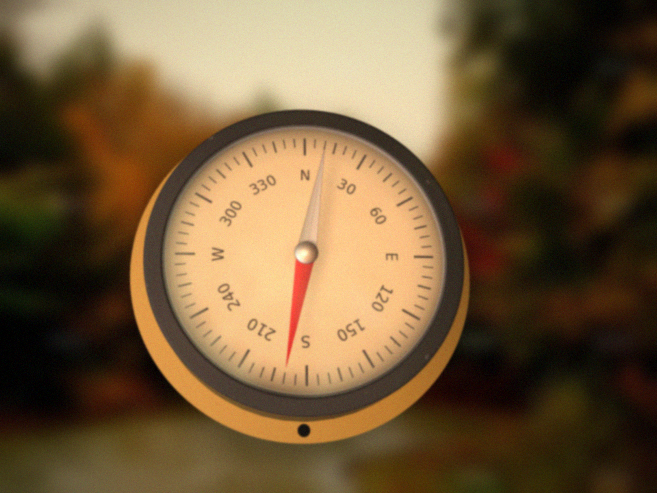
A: 190 (°)
